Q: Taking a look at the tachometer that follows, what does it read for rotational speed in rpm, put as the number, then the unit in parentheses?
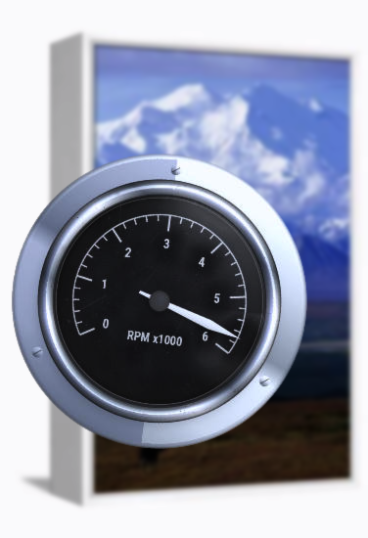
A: 5700 (rpm)
